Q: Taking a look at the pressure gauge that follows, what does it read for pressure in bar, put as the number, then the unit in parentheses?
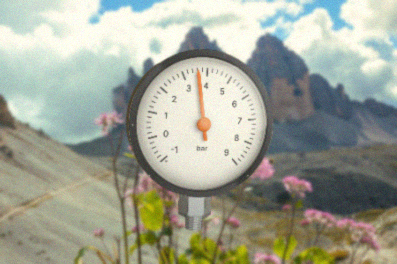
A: 3.6 (bar)
